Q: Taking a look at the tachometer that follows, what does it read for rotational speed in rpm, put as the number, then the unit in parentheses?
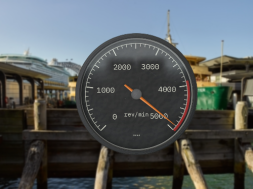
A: 4900 (rpm)
